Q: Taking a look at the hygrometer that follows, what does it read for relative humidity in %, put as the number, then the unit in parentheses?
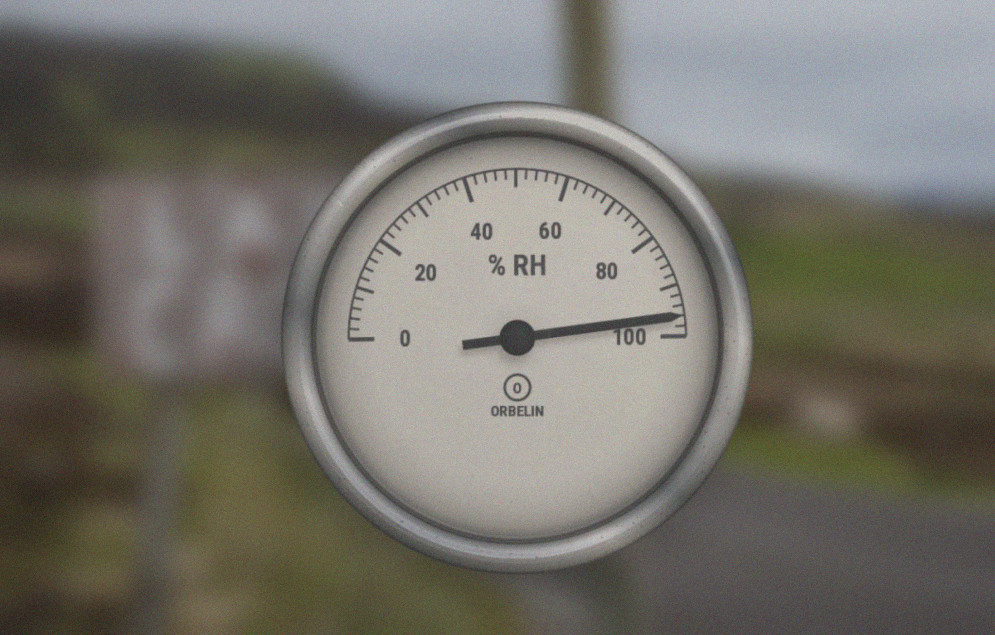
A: 96 (%)
